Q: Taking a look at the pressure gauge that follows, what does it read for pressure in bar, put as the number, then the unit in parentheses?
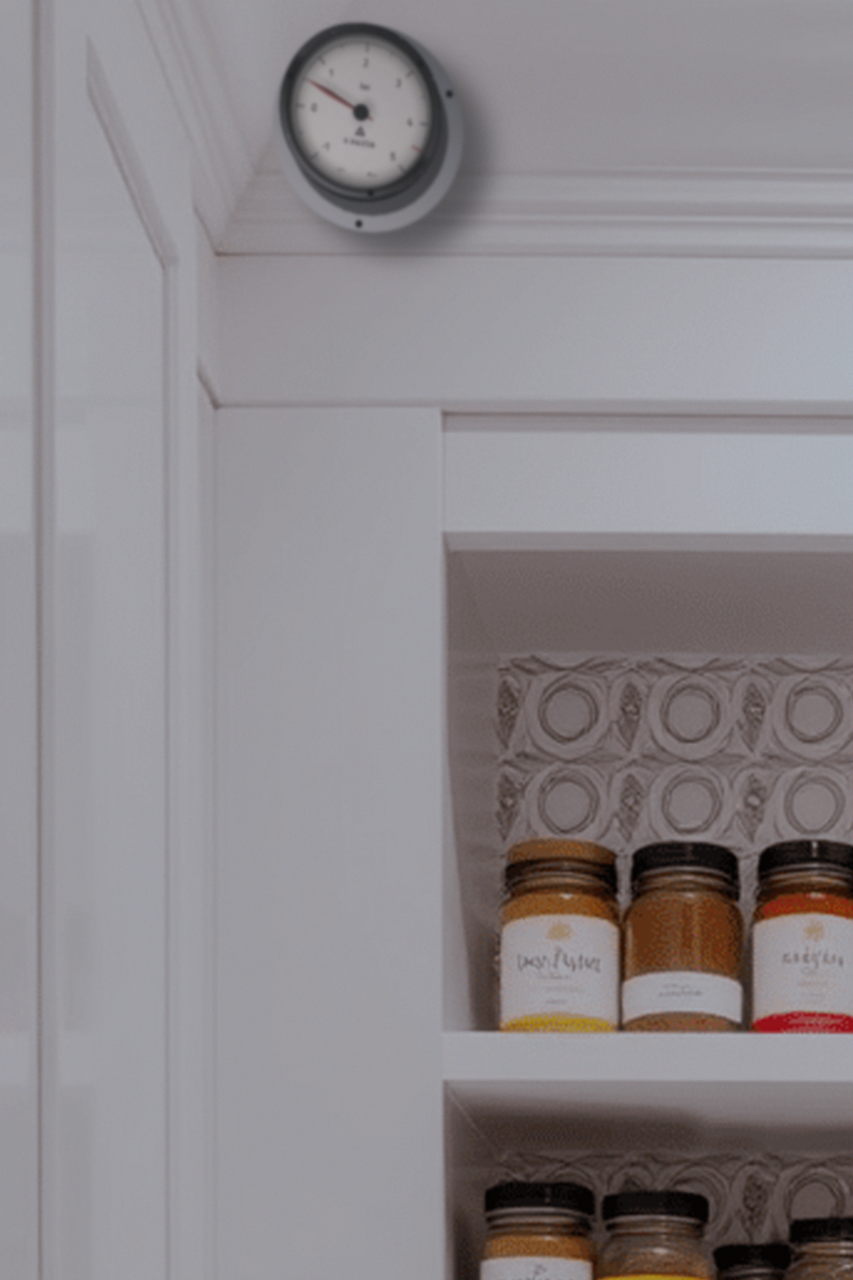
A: 0.5 (bar)
